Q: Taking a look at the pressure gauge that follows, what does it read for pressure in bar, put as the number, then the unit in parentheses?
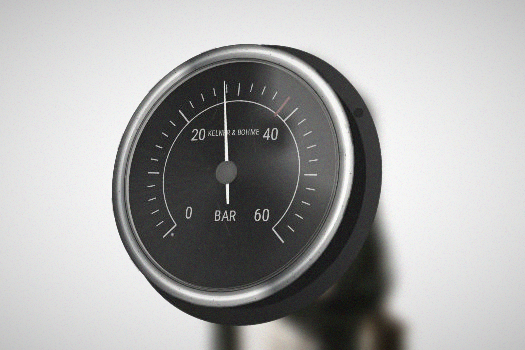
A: 28 (bar)
